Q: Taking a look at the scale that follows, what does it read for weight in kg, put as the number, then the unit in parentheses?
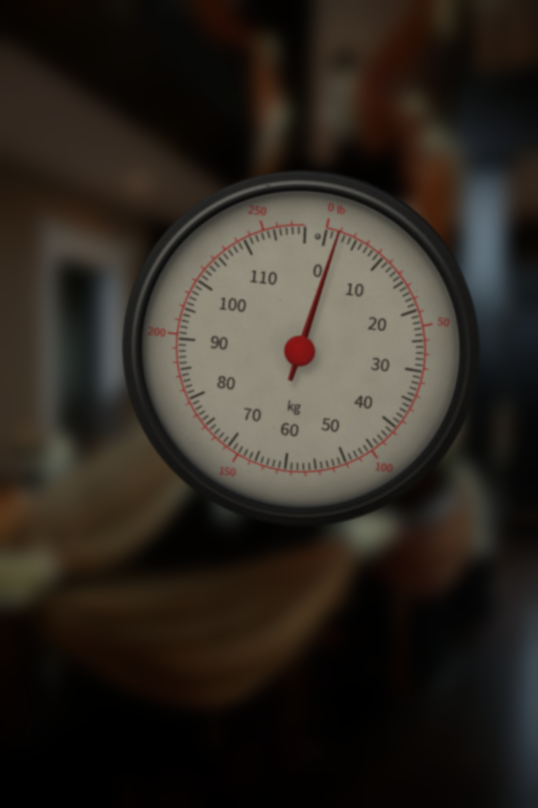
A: 2 (kg)
